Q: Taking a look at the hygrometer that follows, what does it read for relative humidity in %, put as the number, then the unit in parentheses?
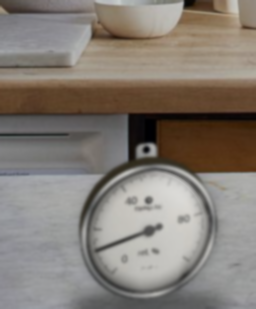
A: 12 (%)
